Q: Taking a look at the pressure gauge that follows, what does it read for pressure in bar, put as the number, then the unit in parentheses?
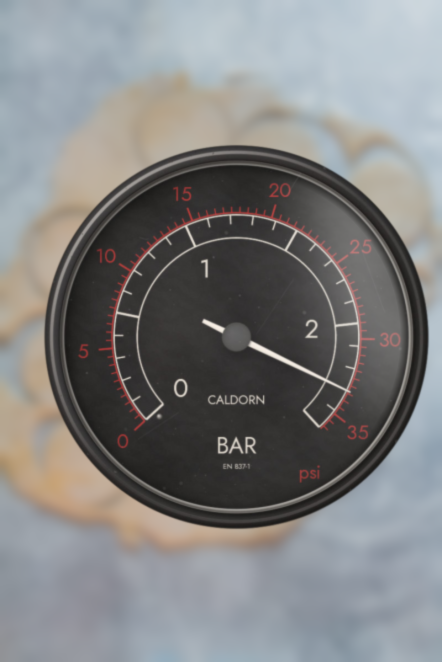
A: 2.3 (bar)
